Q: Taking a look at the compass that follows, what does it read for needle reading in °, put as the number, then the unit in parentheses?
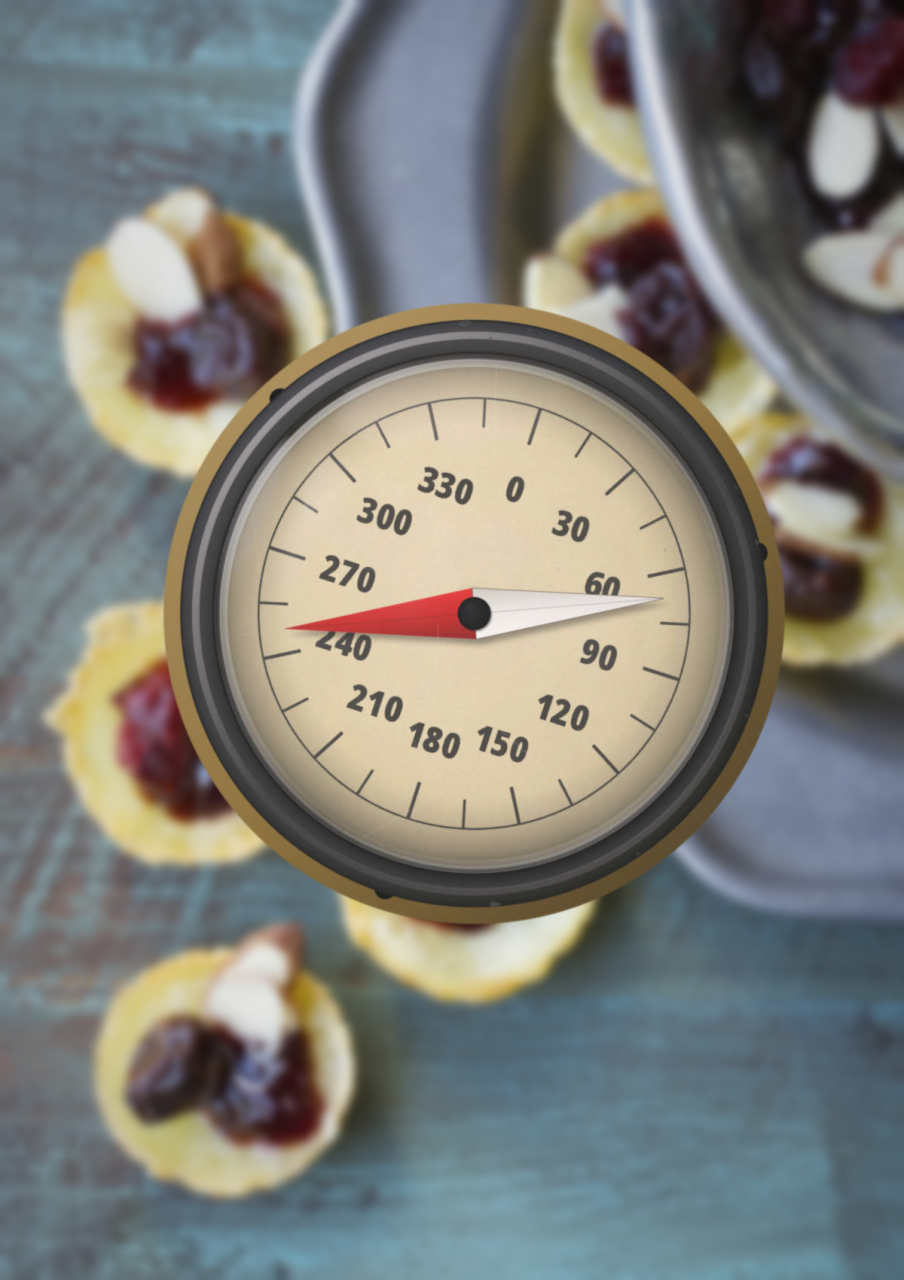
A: 247.5 (°)
